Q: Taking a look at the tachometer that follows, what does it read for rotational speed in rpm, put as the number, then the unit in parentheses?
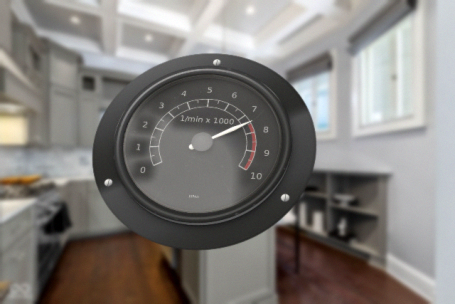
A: 7500 (rpm)
